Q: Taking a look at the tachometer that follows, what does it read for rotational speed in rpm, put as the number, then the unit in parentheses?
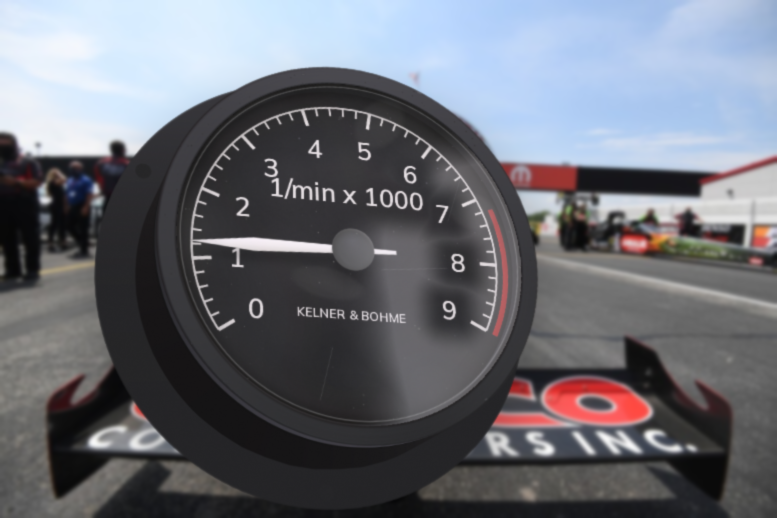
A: 1200 (rpm)
